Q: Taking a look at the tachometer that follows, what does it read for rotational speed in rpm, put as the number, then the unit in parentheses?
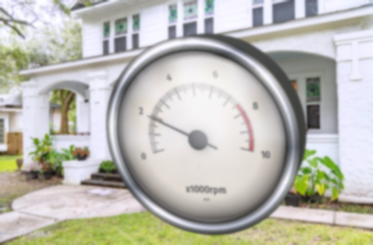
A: 2000 (rpm)
